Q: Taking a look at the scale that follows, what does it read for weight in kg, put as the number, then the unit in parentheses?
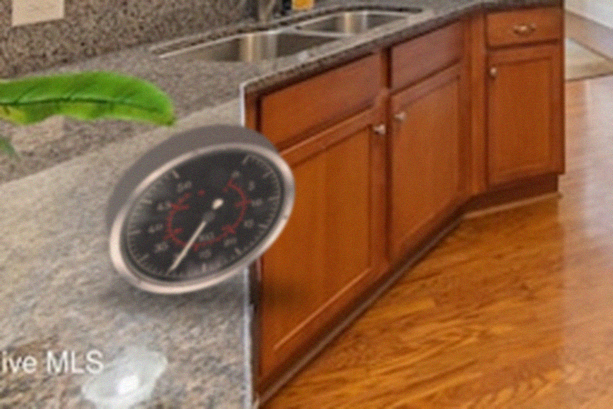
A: 30 (kg)
